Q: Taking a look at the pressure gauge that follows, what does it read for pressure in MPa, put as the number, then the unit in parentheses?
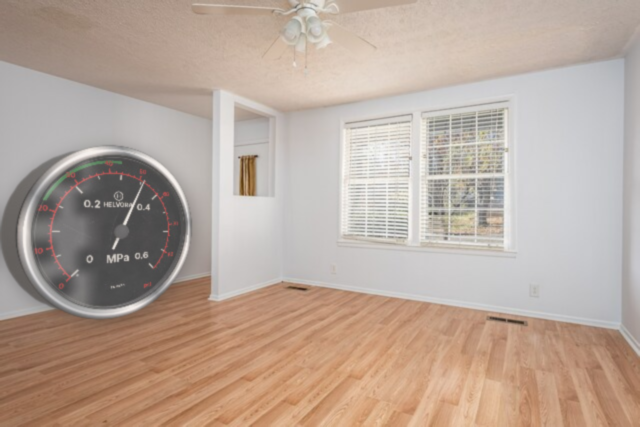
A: 0.35 (MPa)
